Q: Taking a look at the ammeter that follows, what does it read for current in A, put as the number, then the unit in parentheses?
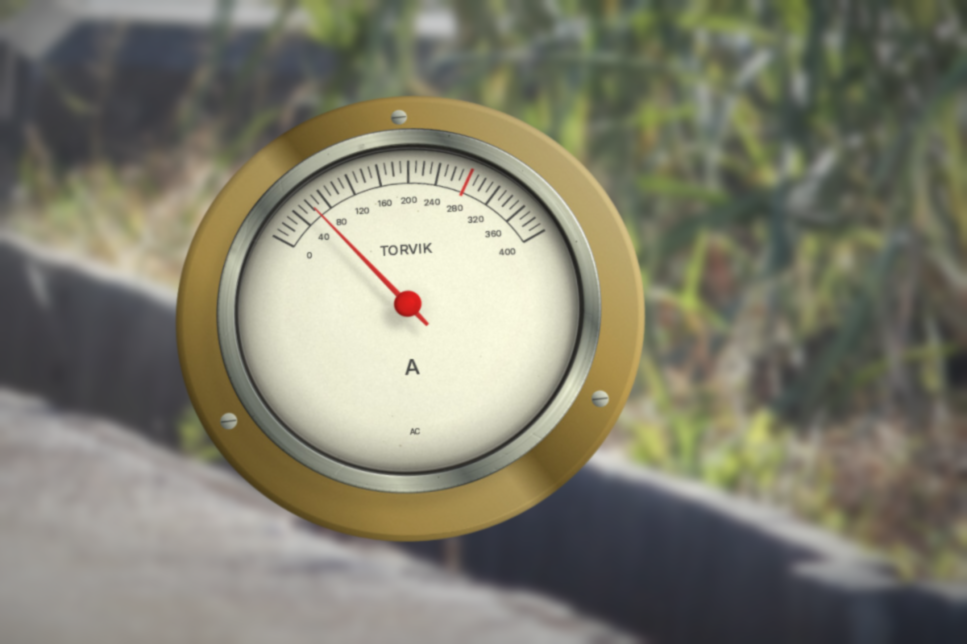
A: 60 (A)
